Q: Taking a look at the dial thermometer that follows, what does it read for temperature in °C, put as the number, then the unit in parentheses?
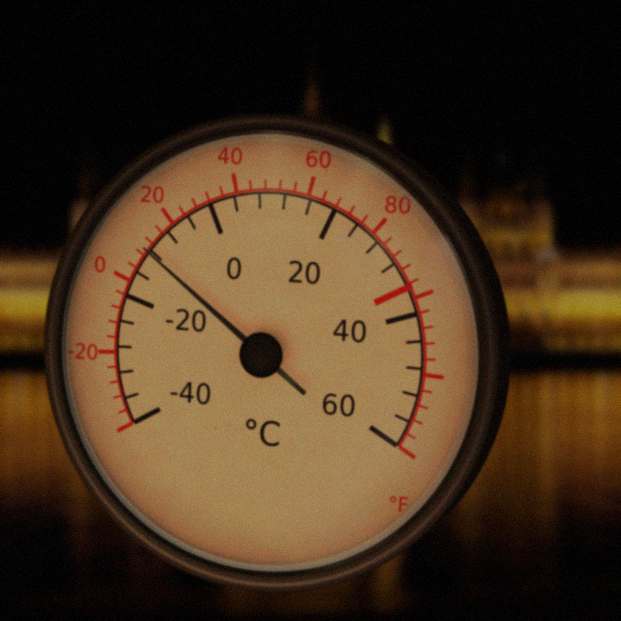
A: -12 (°C)
